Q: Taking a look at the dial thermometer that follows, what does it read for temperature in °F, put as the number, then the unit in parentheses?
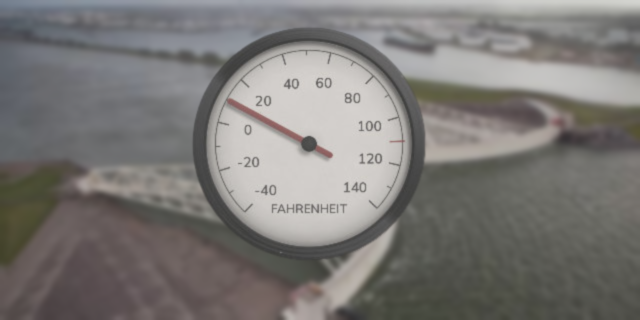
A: 10 (°F)
